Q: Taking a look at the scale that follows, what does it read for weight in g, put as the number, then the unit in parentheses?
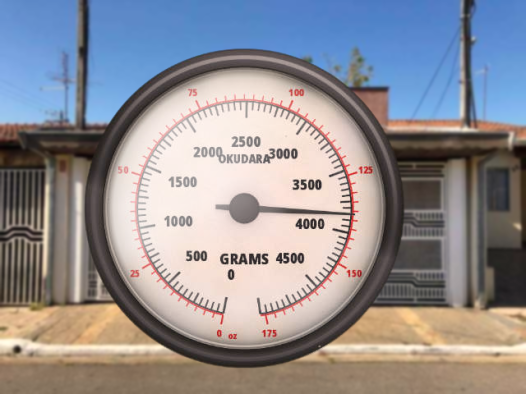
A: 3850 (g)
